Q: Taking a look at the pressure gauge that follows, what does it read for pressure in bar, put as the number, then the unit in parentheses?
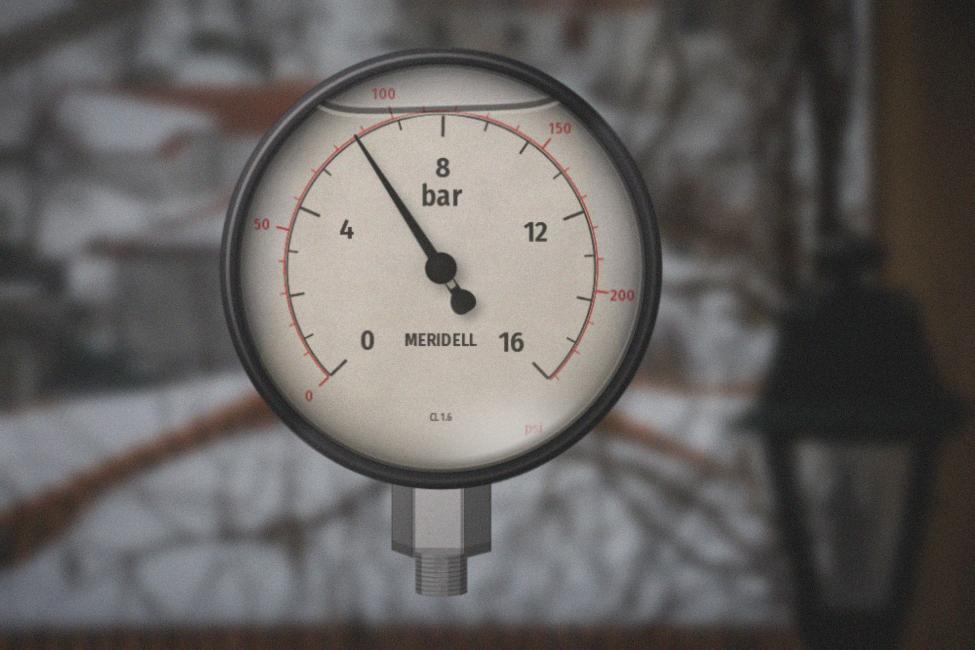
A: 6 (bar)
